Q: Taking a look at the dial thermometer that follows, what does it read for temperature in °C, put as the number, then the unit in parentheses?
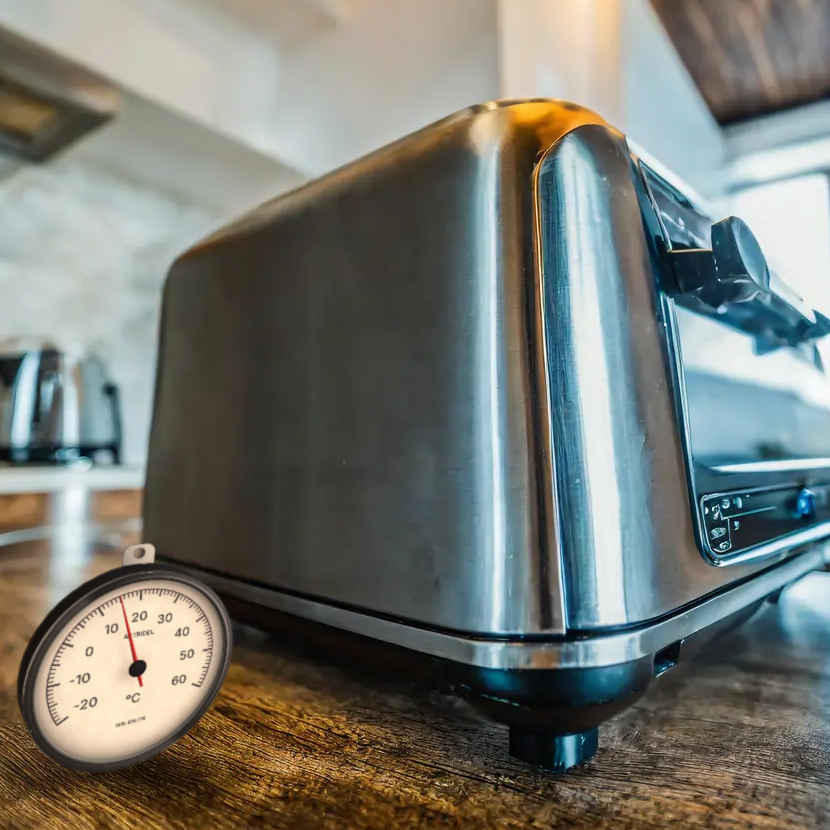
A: 15 (°C)
